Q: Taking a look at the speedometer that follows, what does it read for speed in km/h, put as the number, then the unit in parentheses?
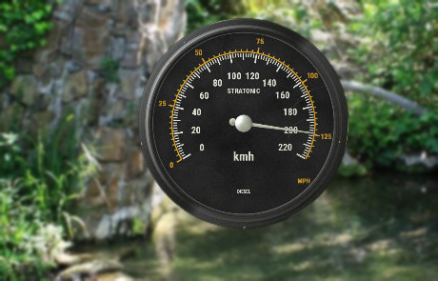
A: 200 (km/h)
